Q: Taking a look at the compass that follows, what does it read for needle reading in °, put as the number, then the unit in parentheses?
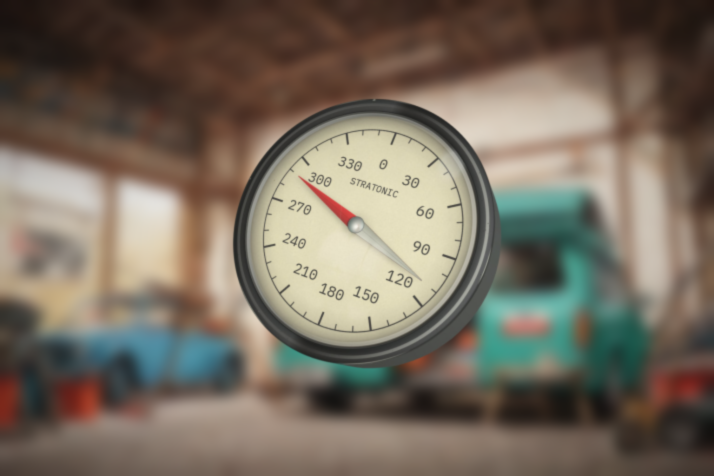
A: 290 (°)
